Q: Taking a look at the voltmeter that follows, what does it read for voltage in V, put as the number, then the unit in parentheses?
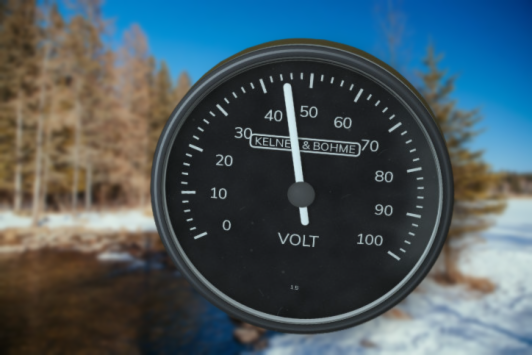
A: 45 (V)
